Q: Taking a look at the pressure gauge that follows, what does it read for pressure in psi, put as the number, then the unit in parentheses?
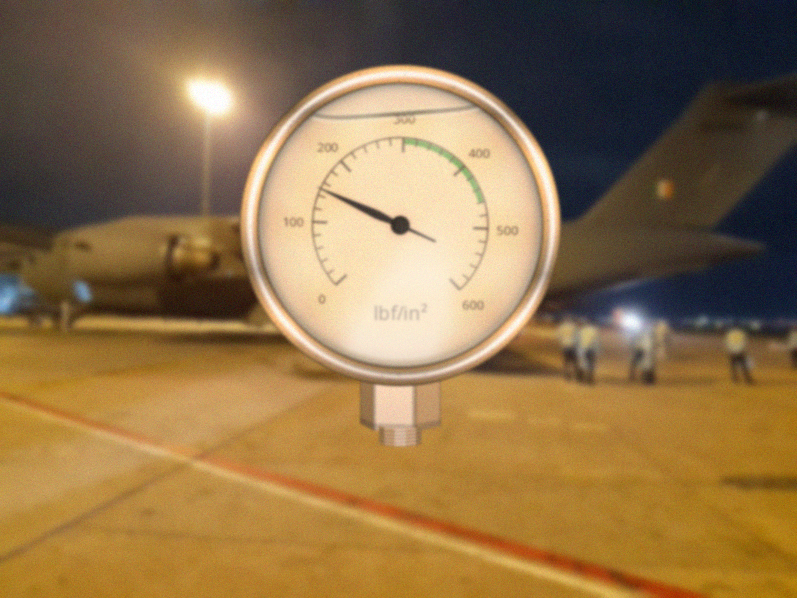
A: 150 (psi)
